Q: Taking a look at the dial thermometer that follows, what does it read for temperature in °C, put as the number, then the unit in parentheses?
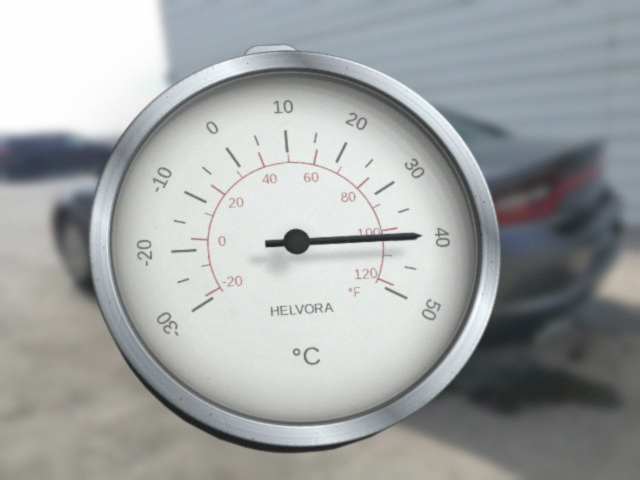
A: 40 (°C)
